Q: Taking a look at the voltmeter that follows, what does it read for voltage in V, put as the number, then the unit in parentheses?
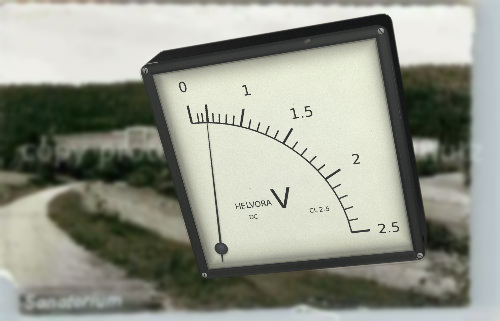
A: 0.5 (V)
